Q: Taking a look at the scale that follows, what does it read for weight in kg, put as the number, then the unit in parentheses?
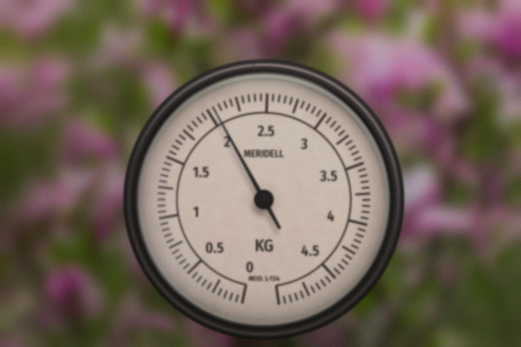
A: 2.05 (kg)
